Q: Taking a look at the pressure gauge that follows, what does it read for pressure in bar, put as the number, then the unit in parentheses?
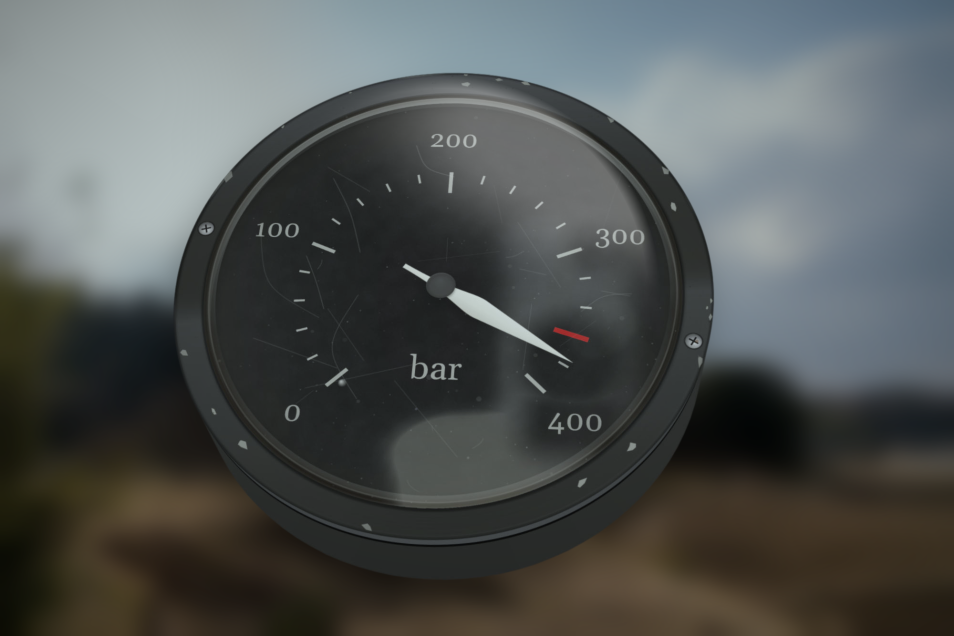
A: 380 (bar)
